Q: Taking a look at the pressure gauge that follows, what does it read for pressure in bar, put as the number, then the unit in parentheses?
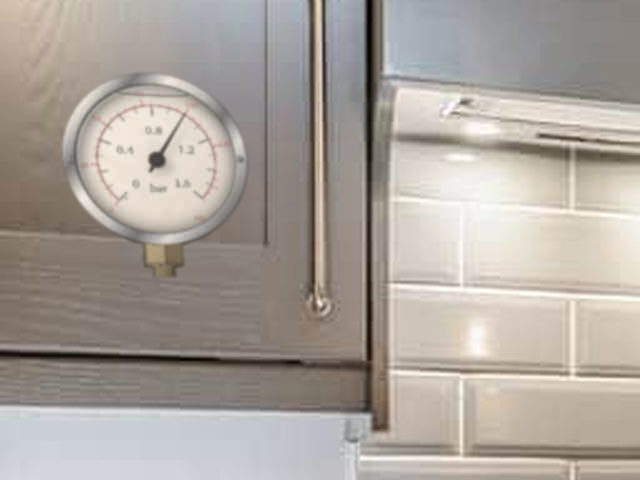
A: 1 (bar)
